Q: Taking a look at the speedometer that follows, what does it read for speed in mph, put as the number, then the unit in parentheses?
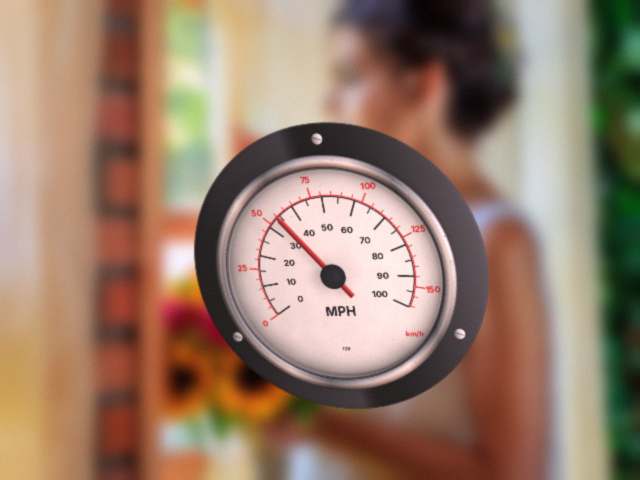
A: 35 (mph)
